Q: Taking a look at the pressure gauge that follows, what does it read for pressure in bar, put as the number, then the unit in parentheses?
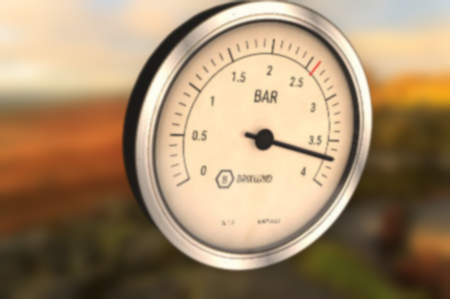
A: 3.7 (bar)
